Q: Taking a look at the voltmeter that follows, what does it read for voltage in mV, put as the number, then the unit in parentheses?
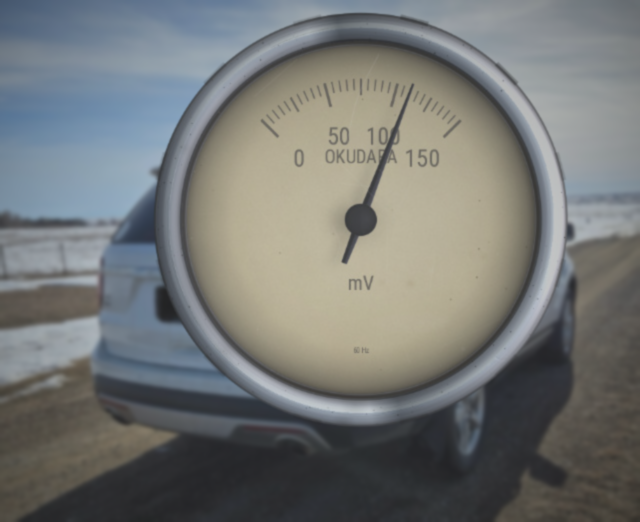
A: 110 (mV)
